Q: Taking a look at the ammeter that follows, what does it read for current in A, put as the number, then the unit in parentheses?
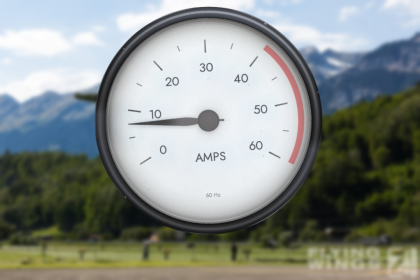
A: 7.5 (A)
